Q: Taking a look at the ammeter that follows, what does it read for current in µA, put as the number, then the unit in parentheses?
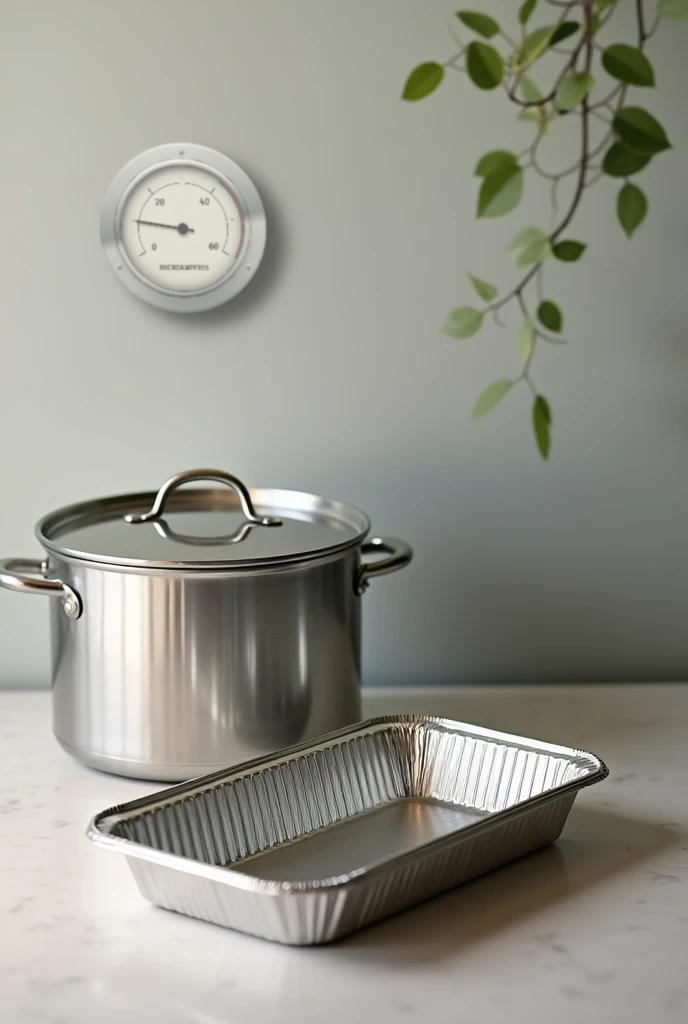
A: 10 (µA)
